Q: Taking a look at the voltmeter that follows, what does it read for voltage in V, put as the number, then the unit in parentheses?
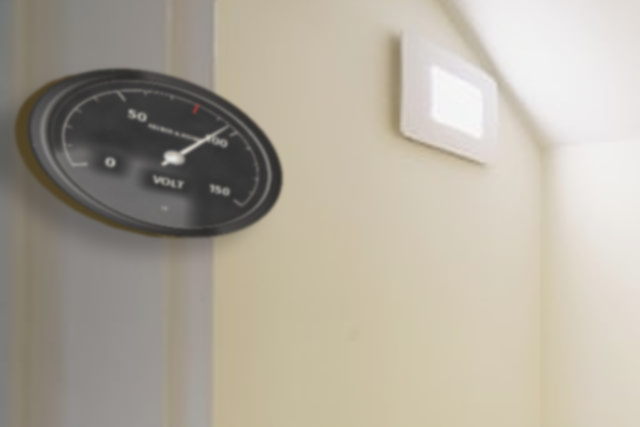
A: 95 (V)
